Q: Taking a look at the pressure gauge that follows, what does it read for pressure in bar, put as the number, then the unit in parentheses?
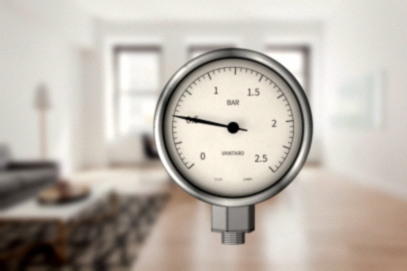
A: 0.5 (bar)
